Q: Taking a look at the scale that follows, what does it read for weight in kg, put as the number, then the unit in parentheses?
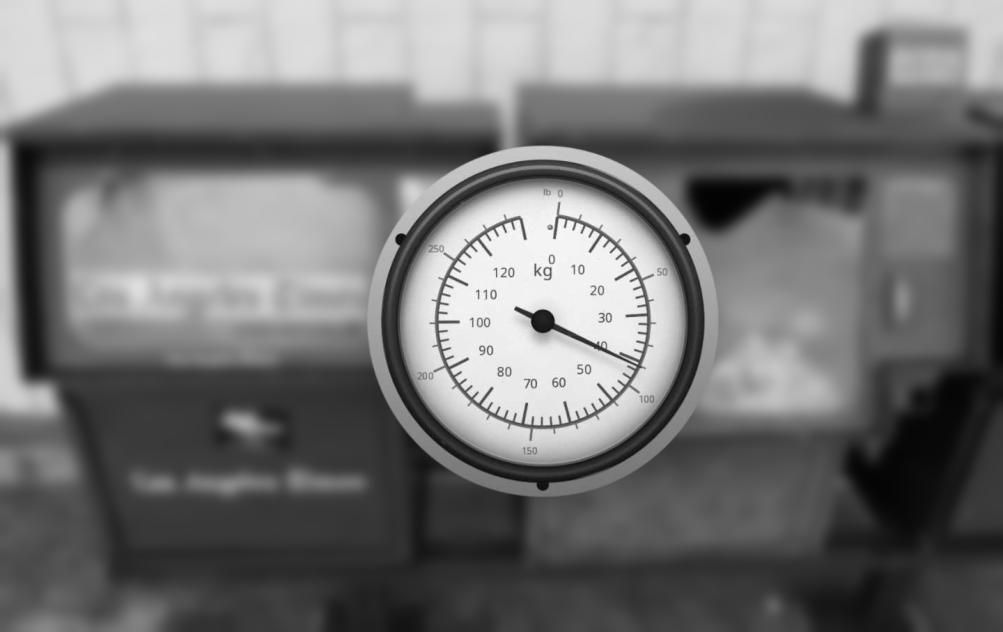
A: 41 (kg)
